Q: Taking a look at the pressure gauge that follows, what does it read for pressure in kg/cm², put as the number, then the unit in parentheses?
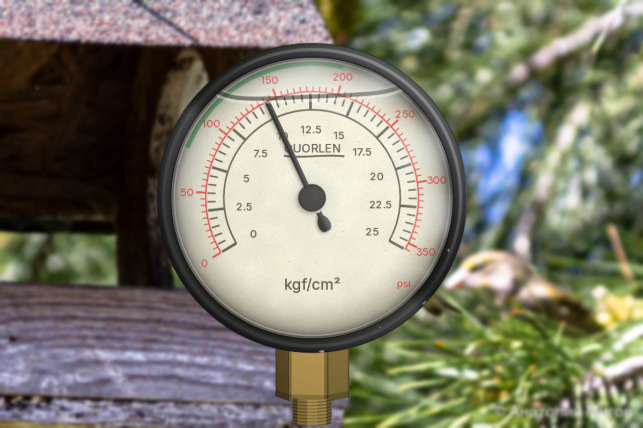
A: 10 (kg/cm²)
